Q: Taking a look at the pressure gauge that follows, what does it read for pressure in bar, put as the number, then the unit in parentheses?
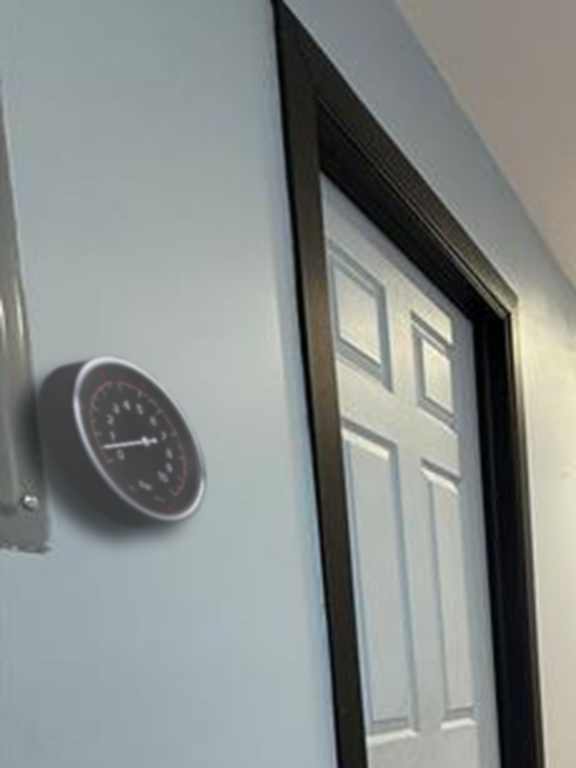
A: 0.5 (bar)
